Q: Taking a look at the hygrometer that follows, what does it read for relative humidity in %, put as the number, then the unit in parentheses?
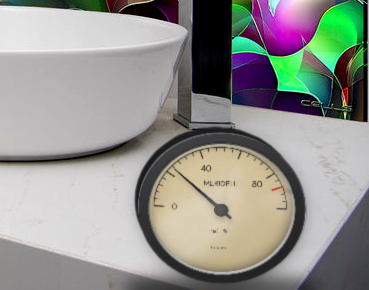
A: 24 (%)
